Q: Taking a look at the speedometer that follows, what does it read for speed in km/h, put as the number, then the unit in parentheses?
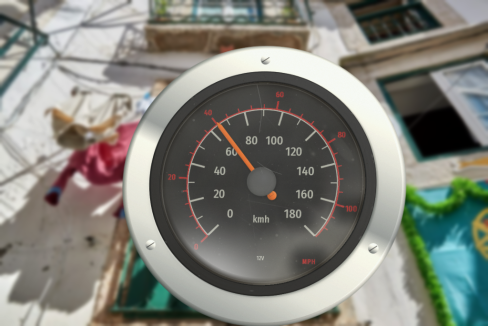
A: 65 (km/h)
